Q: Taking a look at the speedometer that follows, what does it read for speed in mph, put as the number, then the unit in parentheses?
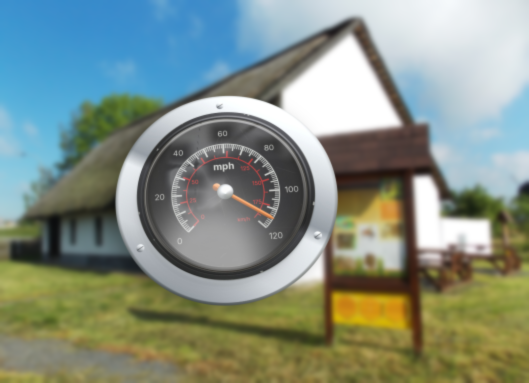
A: 115 (mph)
